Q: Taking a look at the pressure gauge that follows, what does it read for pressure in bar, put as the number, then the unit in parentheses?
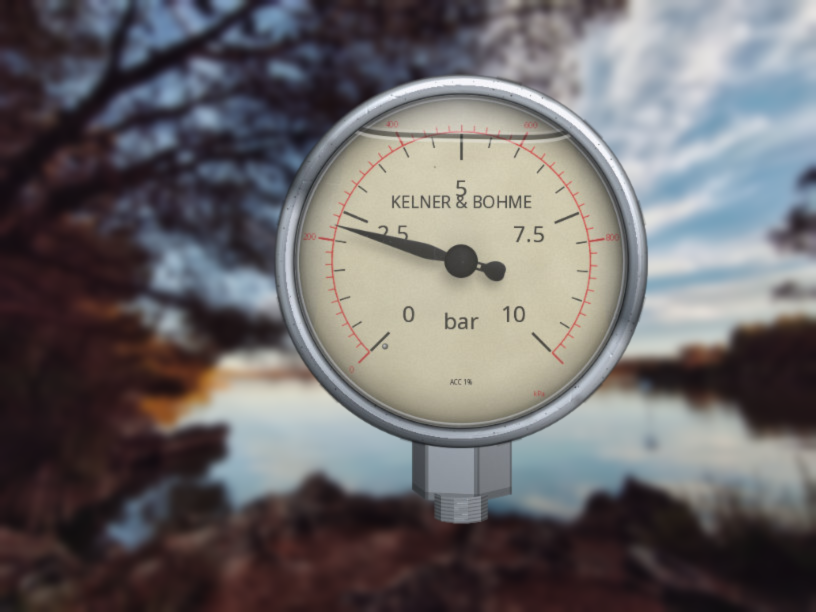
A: 2.25 (bar)
